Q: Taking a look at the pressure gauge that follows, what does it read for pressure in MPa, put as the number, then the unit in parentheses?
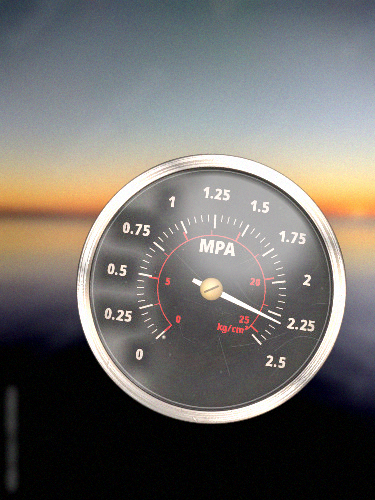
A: 2.3 (MPa)
